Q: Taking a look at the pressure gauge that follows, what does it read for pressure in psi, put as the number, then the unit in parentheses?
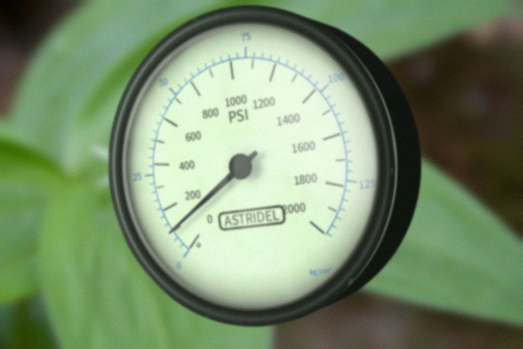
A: 100 (psi)
